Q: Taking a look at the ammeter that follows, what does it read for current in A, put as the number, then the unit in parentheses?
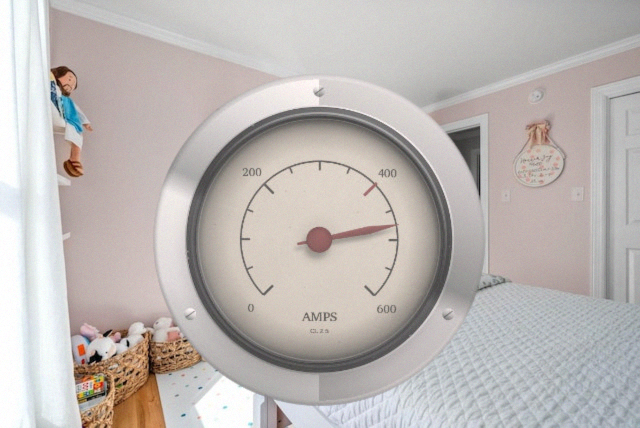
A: 475 (A)
